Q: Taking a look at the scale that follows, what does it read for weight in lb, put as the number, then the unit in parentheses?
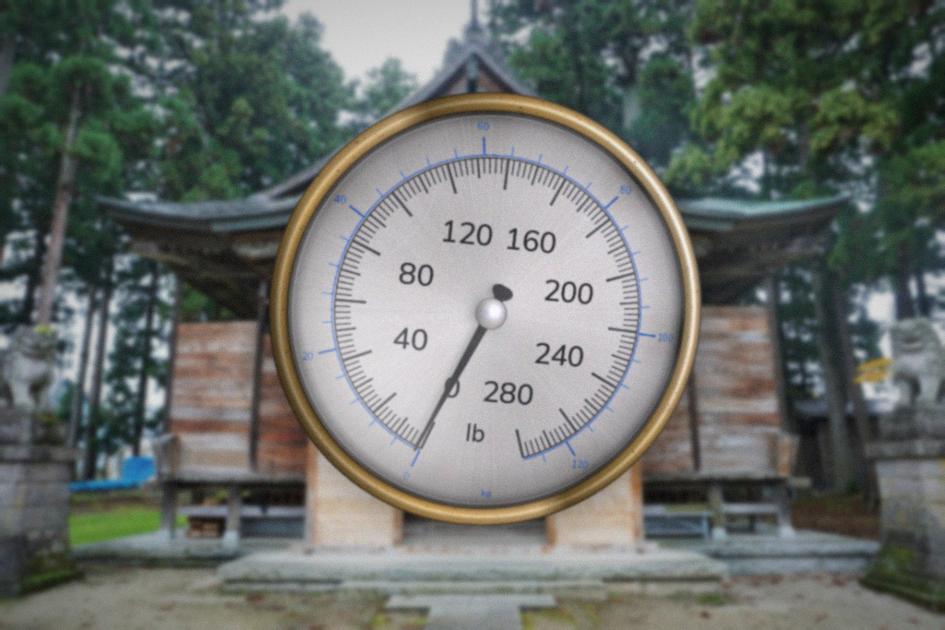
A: 2 (lb)
